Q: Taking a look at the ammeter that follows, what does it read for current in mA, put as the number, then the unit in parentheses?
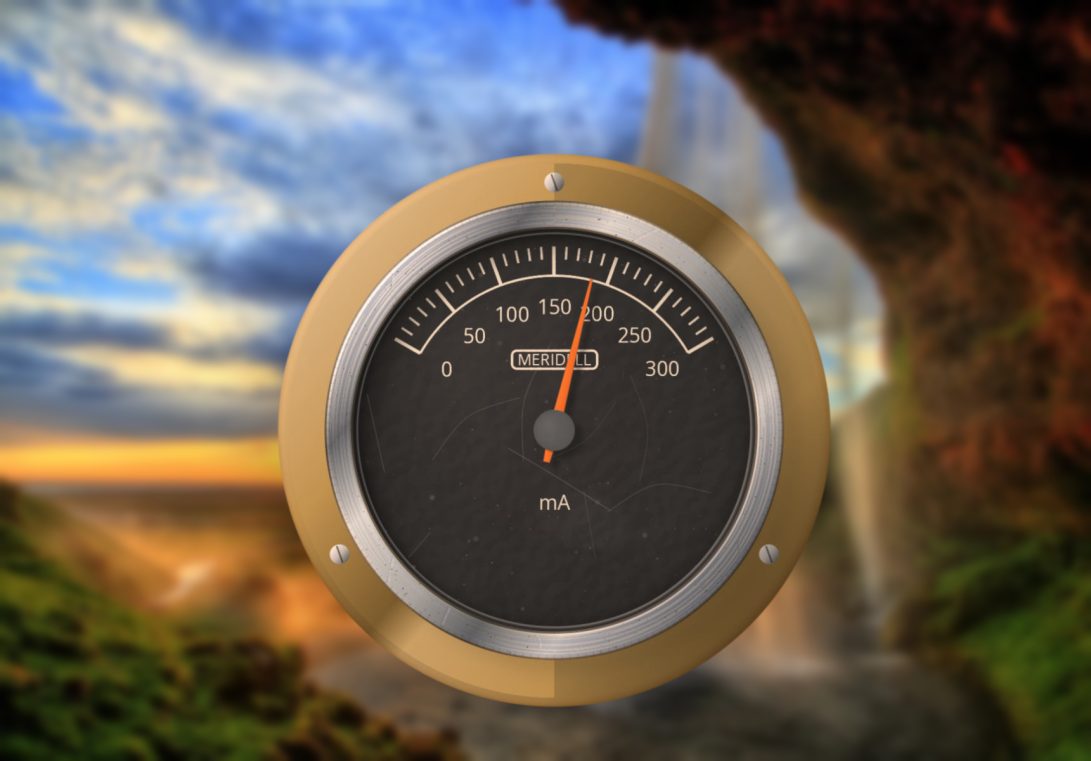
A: 185 (mA)
